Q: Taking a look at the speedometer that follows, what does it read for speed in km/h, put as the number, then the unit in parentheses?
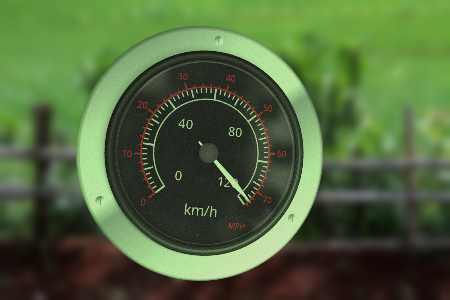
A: 118 (km/h)
